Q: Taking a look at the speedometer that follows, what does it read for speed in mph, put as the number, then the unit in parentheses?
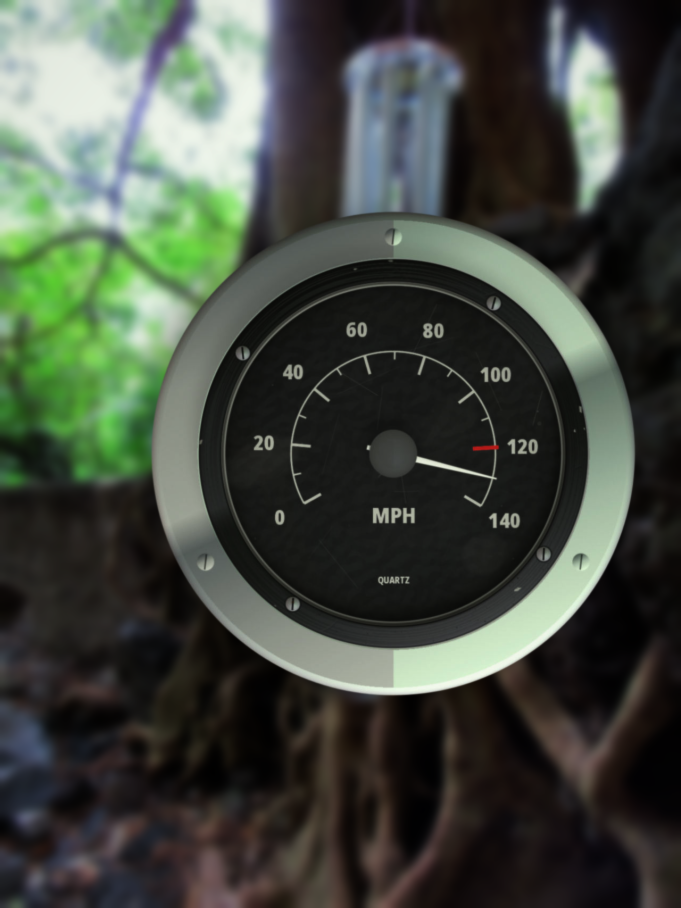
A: 130 (mph)
